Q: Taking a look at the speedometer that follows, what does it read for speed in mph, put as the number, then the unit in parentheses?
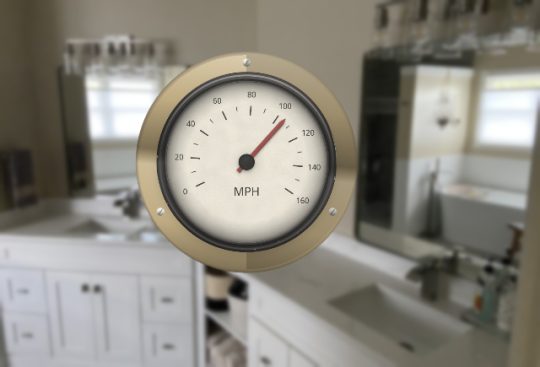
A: 105 (mph)
